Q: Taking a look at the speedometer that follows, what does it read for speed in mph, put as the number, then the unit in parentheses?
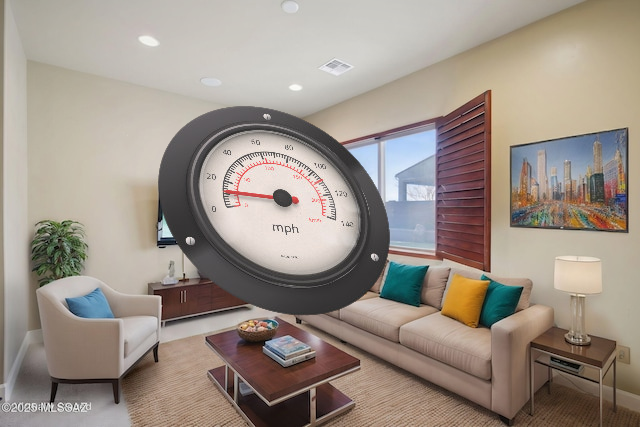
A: 10 (mph)
